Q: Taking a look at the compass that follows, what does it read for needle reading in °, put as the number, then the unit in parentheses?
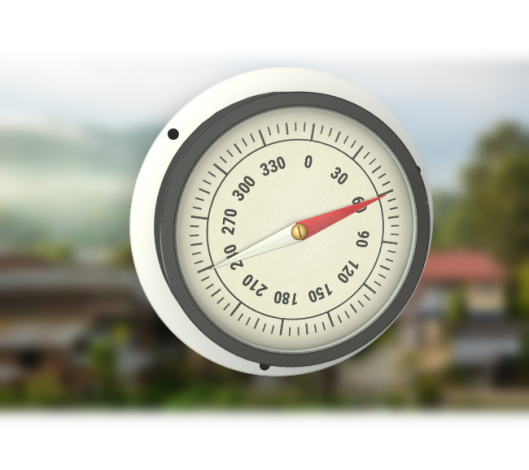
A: 60 (°)
